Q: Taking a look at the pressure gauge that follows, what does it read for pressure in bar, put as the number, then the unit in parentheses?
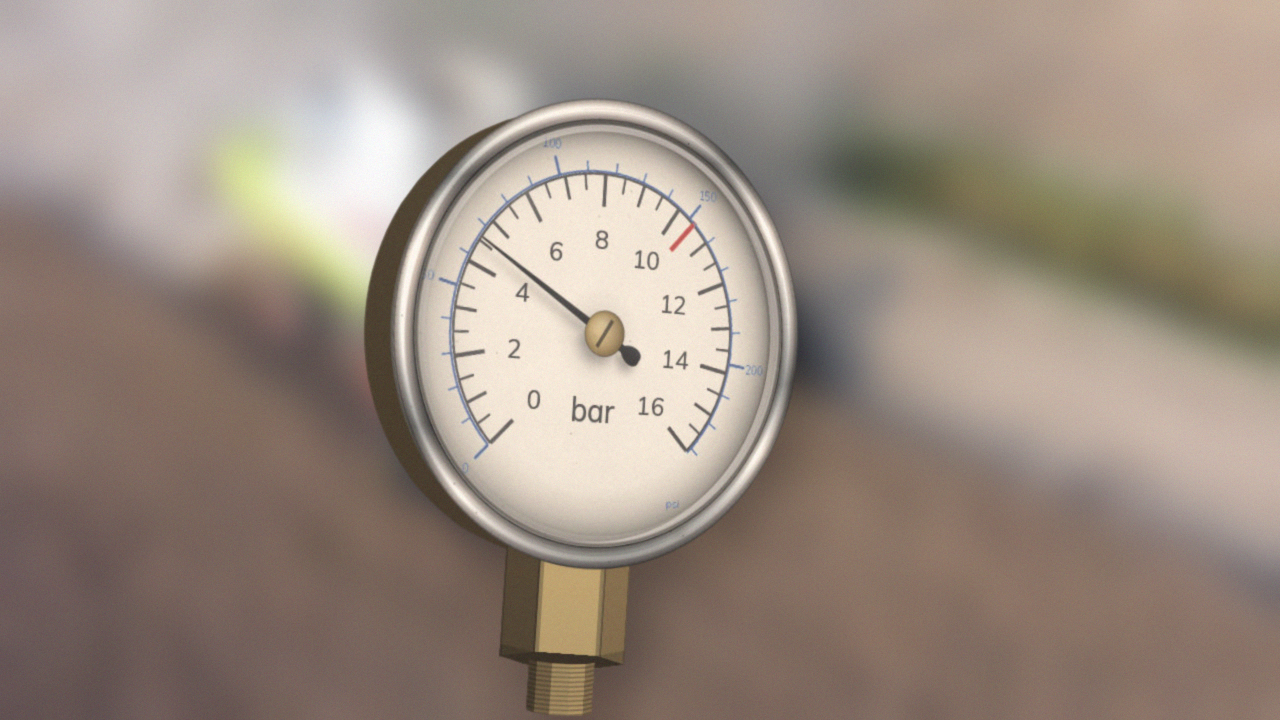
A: 4.5 (bar)
